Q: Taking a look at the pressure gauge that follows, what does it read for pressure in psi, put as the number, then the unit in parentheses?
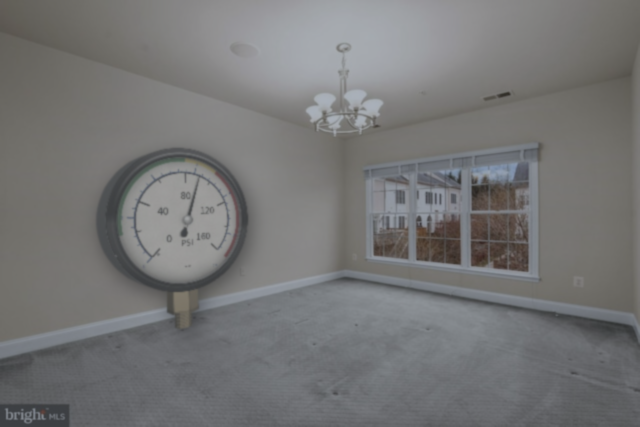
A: 90 (psi)
